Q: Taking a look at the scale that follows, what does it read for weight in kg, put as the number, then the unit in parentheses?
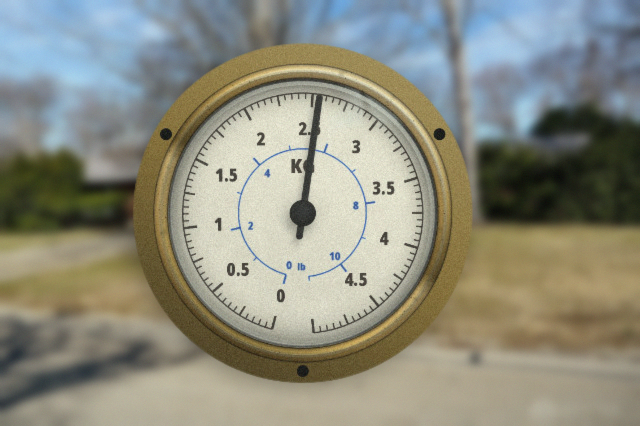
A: 2.55 (kg)
